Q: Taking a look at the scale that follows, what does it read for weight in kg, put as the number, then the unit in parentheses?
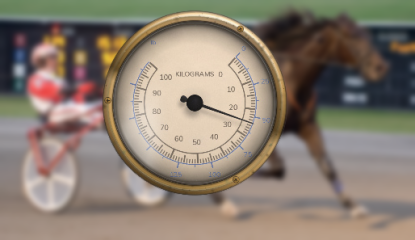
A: 25 (kg)
